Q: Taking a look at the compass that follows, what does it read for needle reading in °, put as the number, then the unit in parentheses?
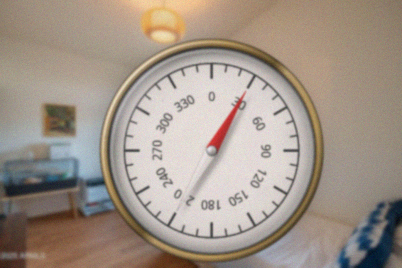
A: 30 (°)
